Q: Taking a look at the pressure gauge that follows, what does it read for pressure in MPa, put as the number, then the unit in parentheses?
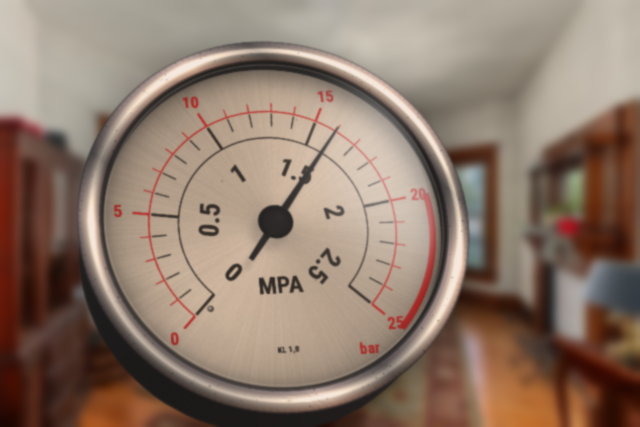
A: 1.6 (MPa)
